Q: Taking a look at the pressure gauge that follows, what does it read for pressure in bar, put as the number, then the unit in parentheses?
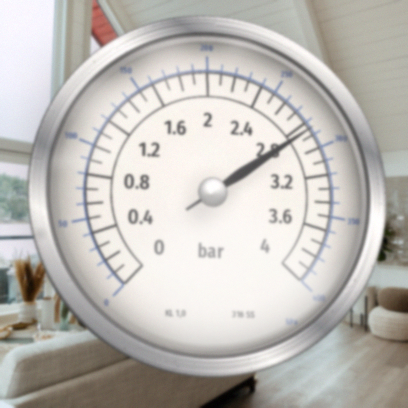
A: 2.85 (bar)
